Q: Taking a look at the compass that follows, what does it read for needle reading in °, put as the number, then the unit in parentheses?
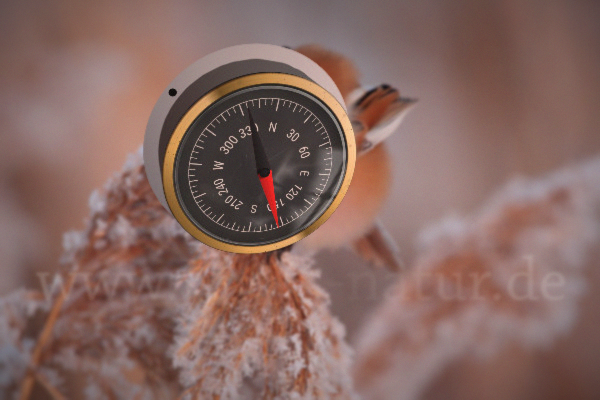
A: 155 (°)
